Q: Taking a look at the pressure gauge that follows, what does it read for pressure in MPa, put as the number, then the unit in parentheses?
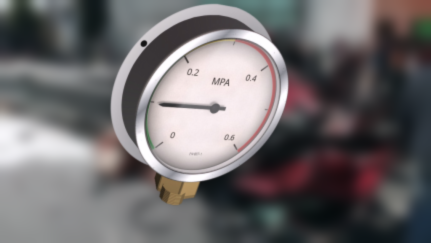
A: 0.1 (MPa)
